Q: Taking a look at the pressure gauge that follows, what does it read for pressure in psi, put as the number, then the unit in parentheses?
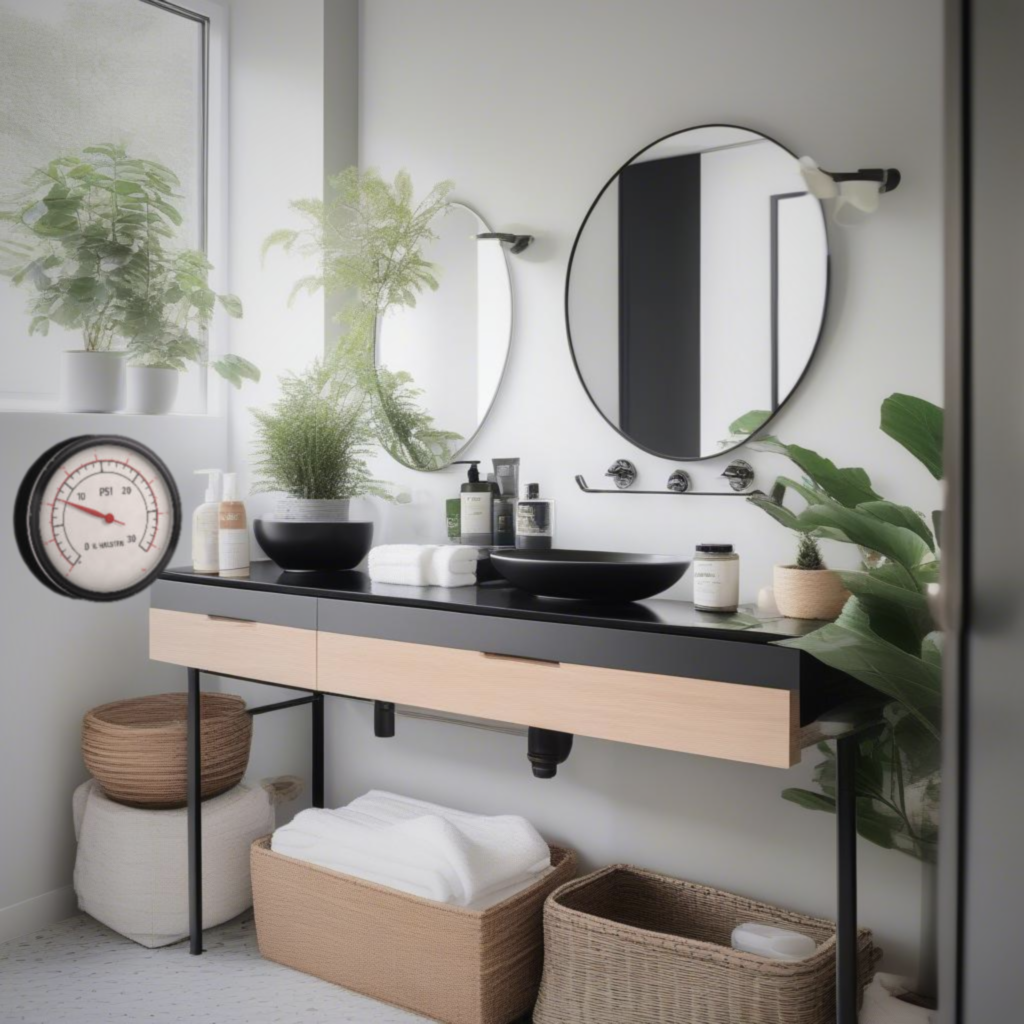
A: 8 (psi)
